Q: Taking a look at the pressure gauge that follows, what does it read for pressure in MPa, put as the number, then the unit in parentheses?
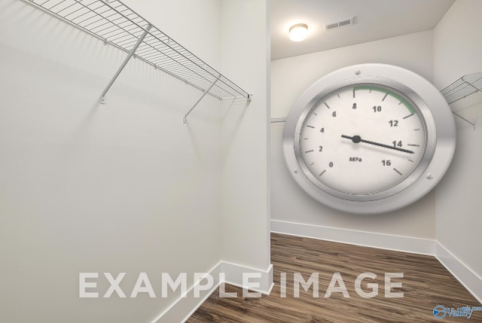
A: 14.5 (MPa)
